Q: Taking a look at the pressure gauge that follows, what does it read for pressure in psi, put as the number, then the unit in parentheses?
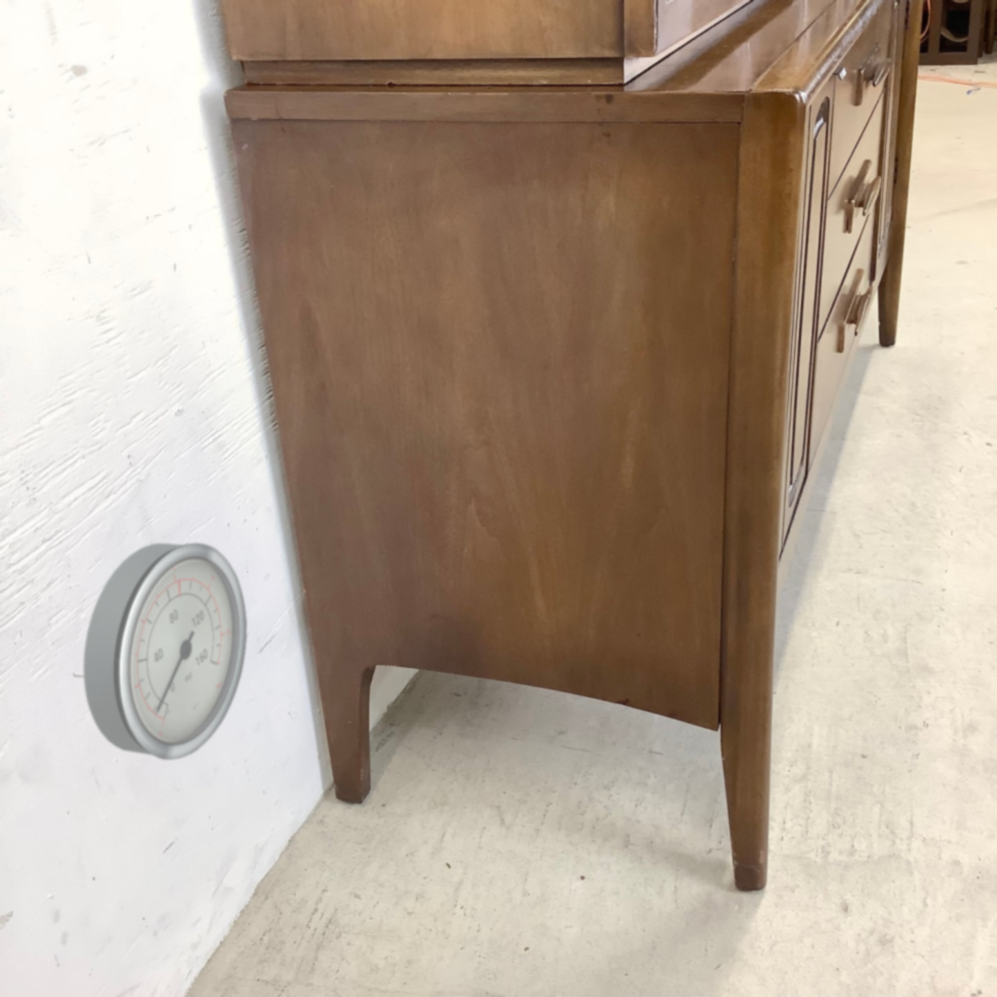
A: 10 (psi)
